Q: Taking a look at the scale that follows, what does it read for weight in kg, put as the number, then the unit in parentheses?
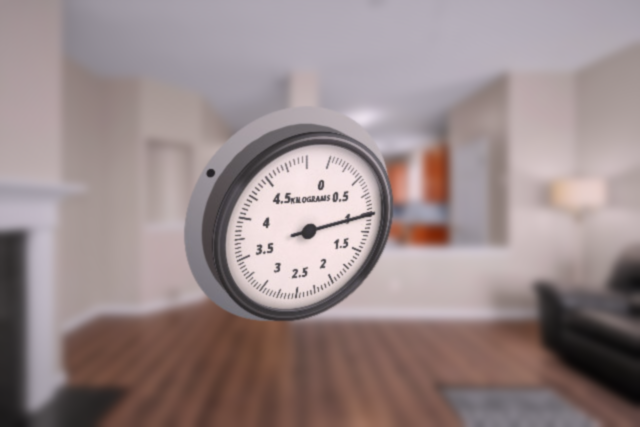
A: 1 (kg)
